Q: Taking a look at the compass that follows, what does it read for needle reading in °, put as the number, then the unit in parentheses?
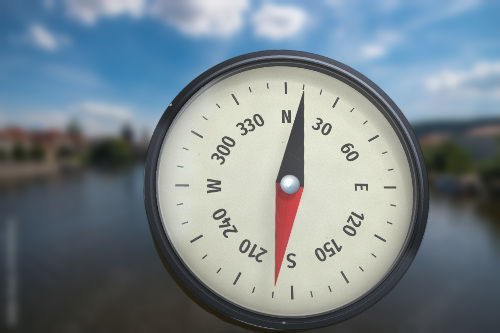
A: 190 (°)
